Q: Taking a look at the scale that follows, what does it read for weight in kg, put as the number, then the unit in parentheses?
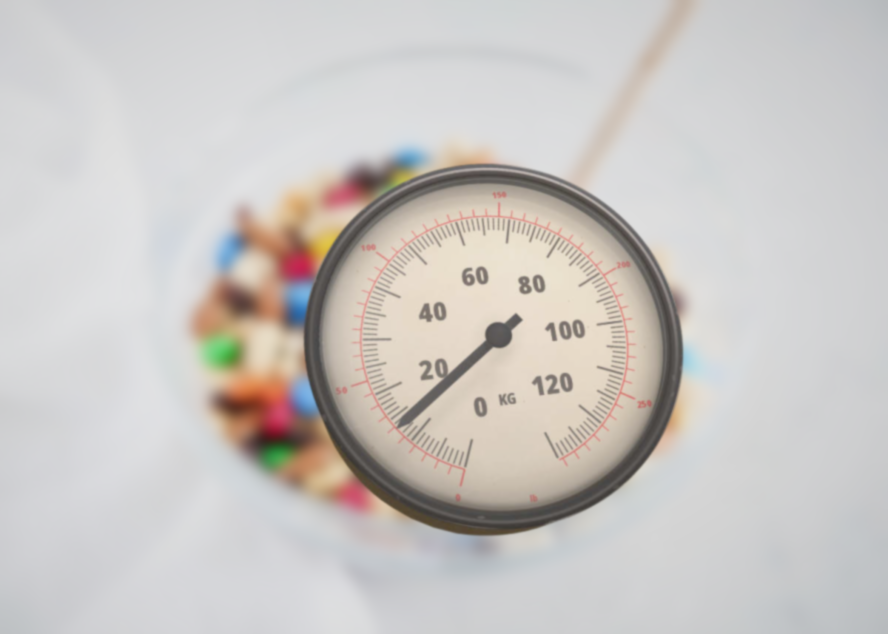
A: 13 (kg)
